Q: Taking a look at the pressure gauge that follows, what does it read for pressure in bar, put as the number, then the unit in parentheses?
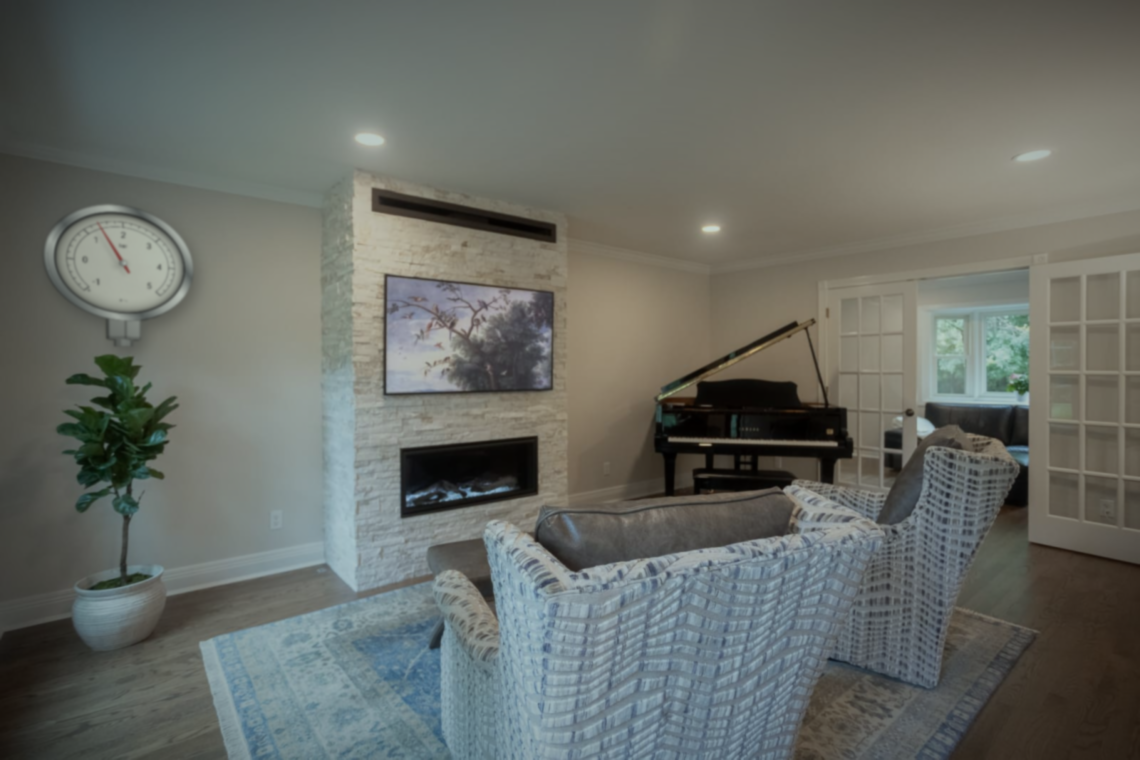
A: 1.4 (bar)
